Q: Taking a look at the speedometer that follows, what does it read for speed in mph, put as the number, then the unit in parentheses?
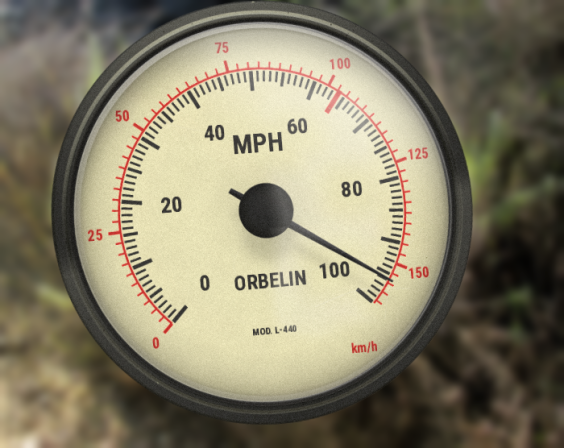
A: 96 (mph)
